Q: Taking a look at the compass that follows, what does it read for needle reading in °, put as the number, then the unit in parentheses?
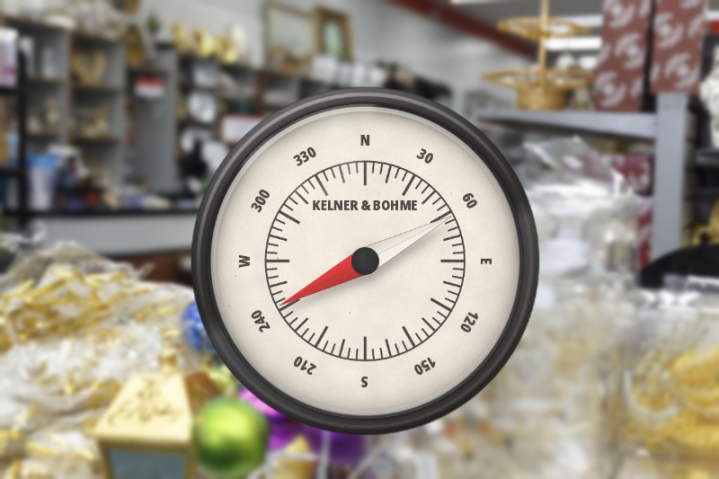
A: 242.5 (°)
